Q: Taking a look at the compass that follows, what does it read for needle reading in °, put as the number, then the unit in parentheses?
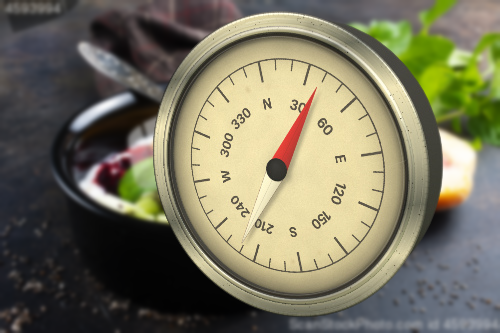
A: 40 (°)
